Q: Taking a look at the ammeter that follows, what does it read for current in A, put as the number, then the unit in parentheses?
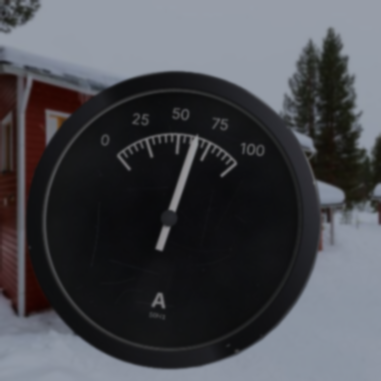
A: 65 (A)
